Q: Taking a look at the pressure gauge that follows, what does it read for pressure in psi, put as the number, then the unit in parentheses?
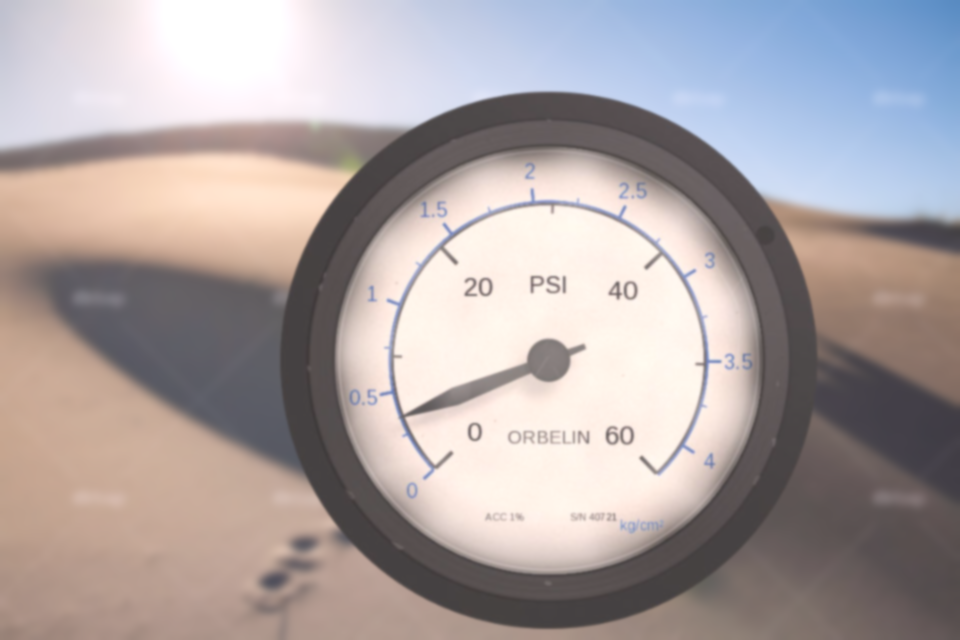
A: 5 (psi)
